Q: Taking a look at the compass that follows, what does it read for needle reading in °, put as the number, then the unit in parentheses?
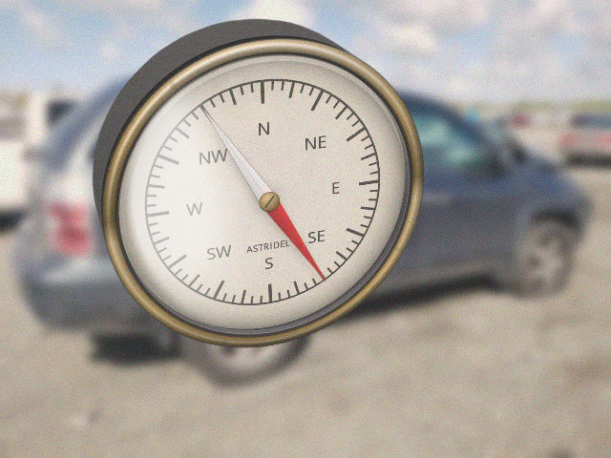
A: 150 (°)
